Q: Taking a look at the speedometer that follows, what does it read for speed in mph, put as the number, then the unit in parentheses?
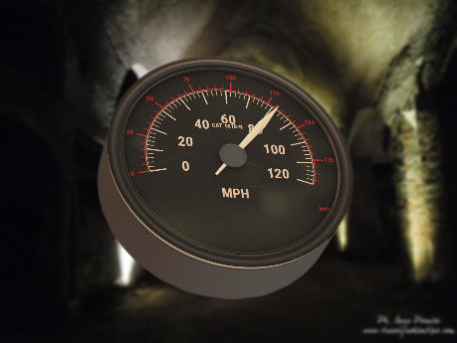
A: 82 (mph)
